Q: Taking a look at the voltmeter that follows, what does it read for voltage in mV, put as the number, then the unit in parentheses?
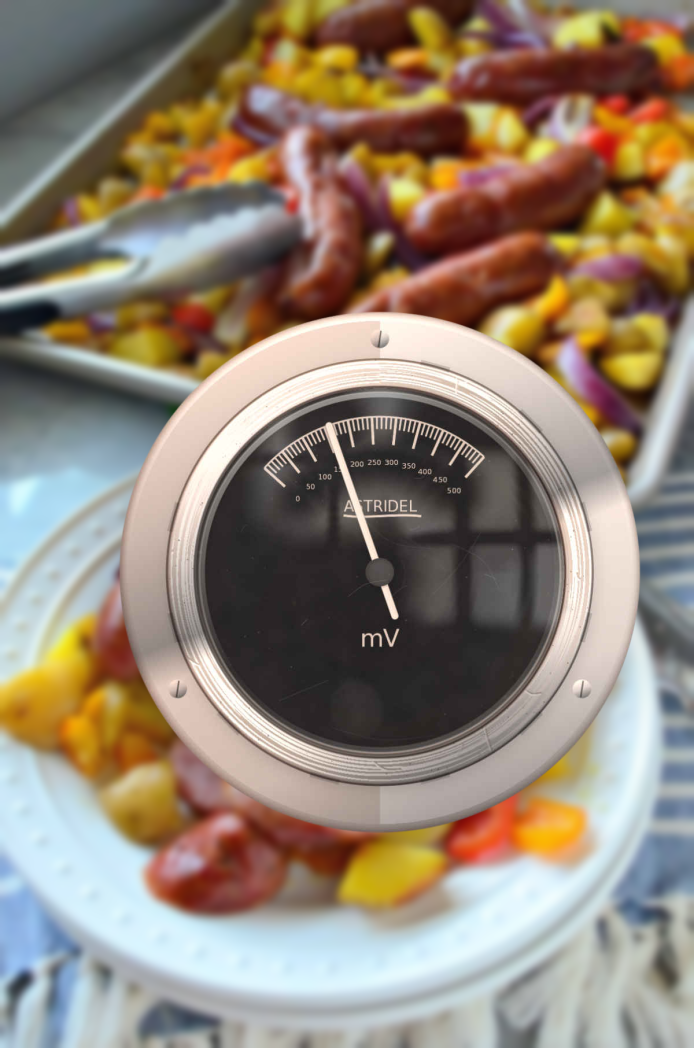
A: 160 (mV)
